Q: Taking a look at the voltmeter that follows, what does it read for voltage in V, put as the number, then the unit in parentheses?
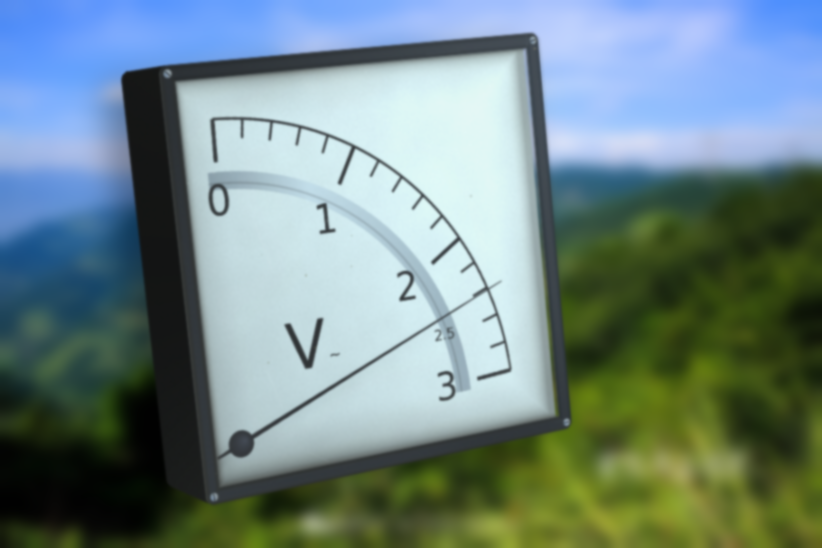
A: 2.4 (V)
